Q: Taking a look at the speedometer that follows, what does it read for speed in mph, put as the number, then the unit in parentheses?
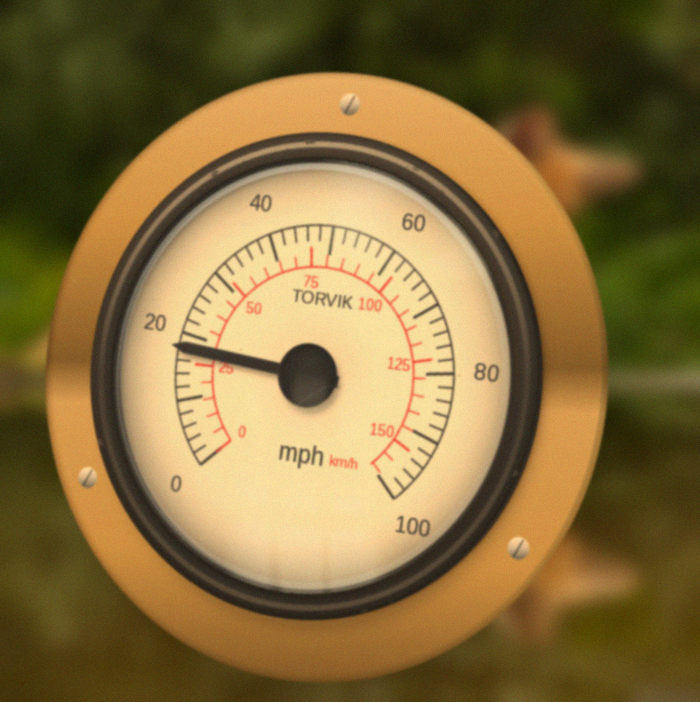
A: 18 (mph)
